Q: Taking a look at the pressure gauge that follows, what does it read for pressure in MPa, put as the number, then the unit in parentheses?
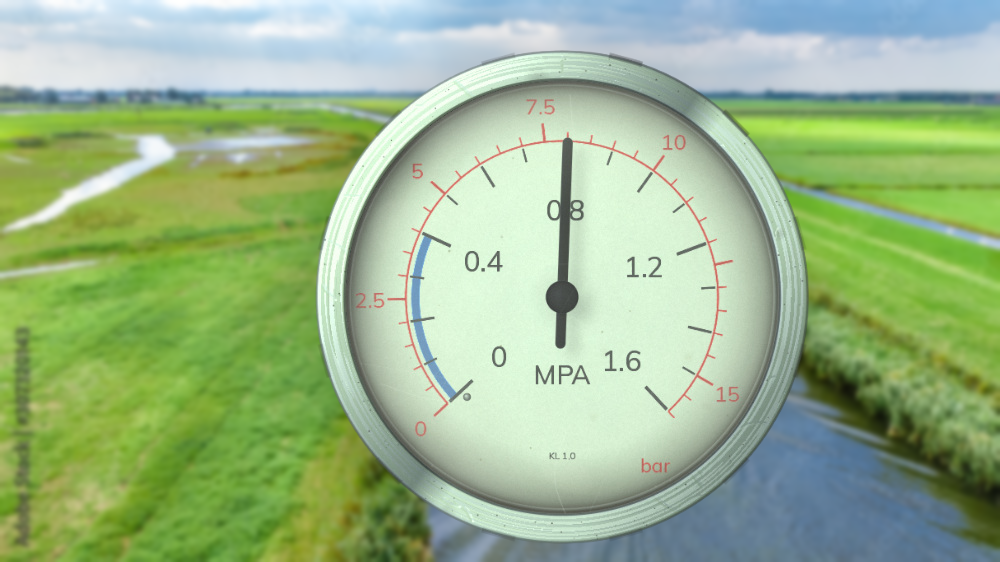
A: 0.8 (MPa)
